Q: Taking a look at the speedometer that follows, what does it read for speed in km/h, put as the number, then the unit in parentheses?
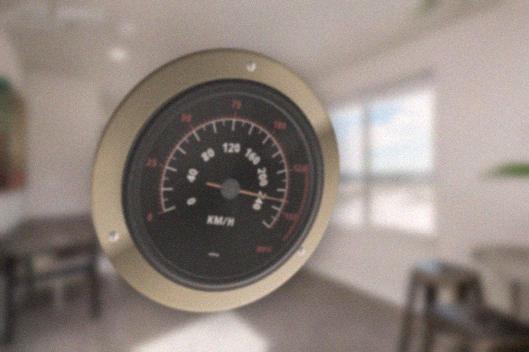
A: 230 (km/h)
